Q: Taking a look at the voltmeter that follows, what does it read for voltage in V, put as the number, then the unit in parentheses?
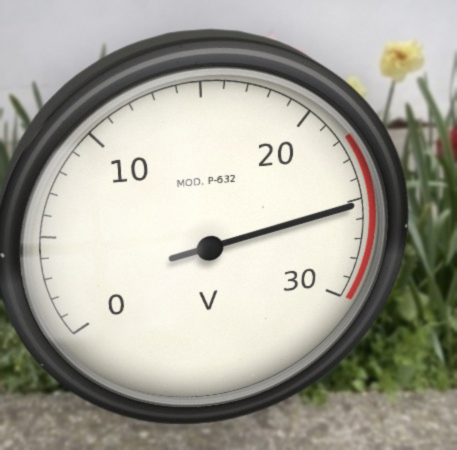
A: 25 (V)
